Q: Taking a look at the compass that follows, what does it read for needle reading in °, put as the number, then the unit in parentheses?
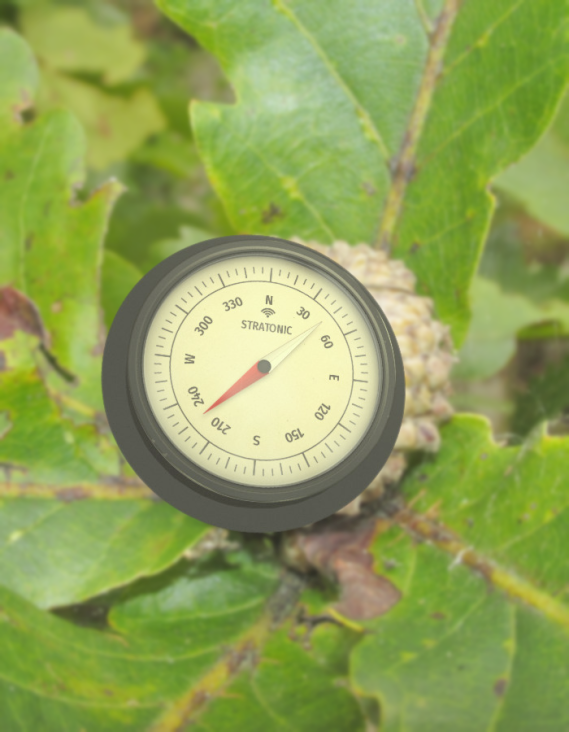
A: 225 (°)
